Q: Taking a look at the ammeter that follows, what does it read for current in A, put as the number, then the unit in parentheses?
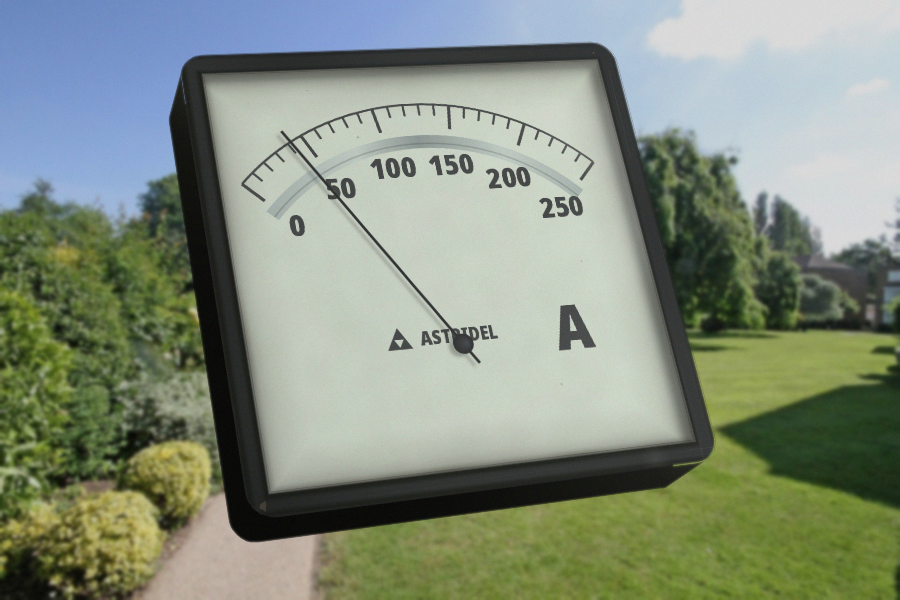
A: 40 (A)
